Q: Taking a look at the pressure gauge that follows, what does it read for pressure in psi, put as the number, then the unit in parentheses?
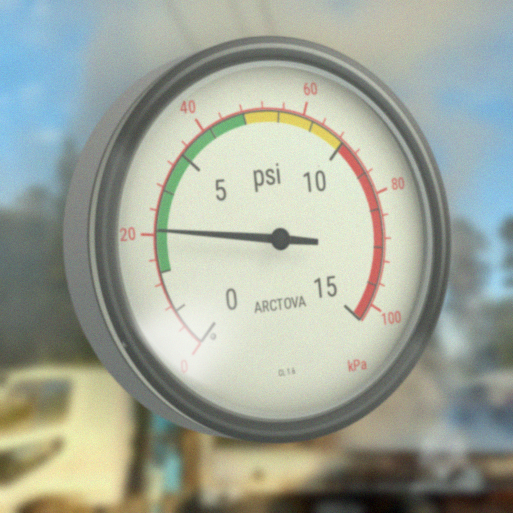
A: 3 (psi)
